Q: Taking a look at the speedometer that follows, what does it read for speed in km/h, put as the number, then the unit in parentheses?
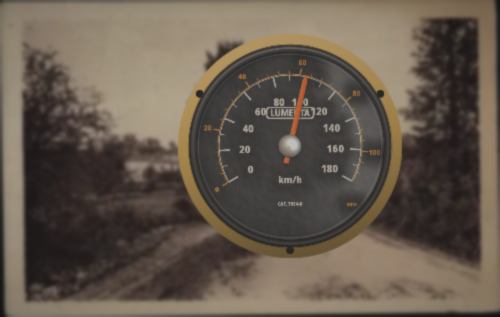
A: 100 (km/h)
